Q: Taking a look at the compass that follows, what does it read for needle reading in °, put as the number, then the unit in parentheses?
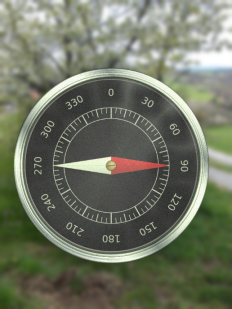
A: 90 (°)
